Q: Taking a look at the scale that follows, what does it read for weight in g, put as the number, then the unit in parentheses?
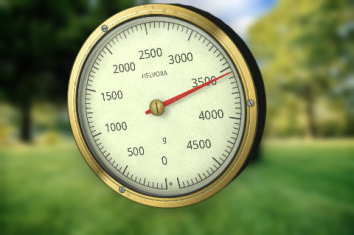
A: 3550 (g)
